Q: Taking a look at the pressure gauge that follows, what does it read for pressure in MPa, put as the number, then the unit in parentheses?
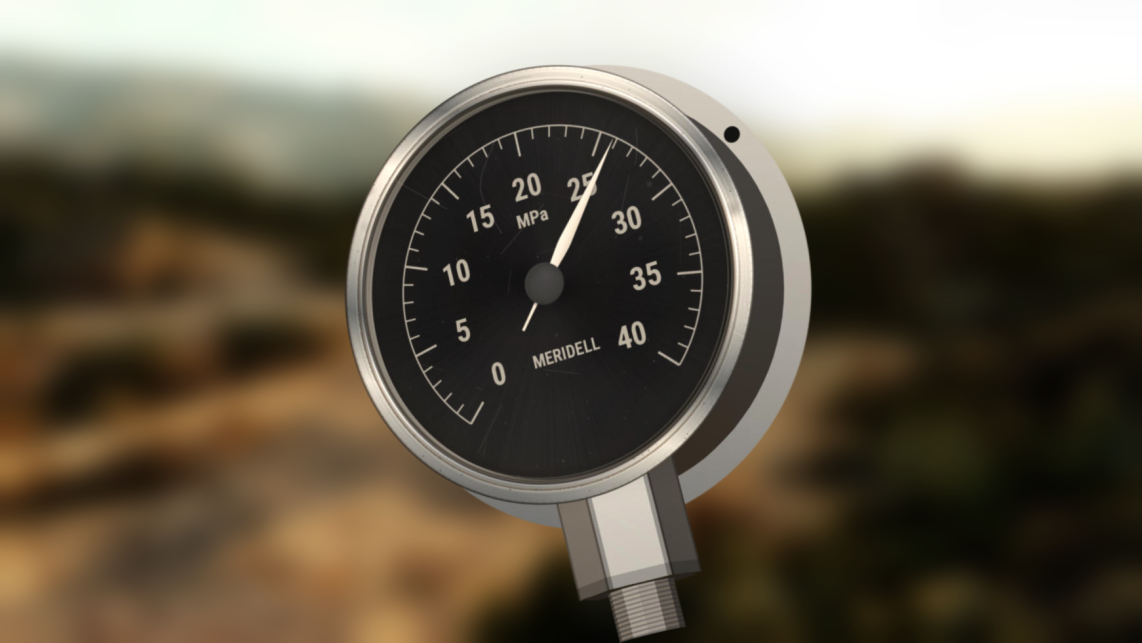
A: 26 (MPa)
